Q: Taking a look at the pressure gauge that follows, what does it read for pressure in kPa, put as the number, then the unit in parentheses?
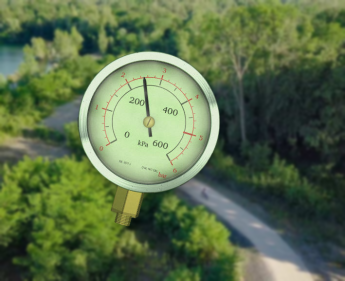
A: 250 (kPa)
